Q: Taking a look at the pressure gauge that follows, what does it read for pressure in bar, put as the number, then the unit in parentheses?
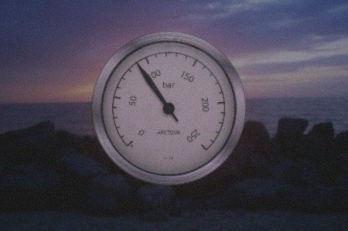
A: 90 (bar)
